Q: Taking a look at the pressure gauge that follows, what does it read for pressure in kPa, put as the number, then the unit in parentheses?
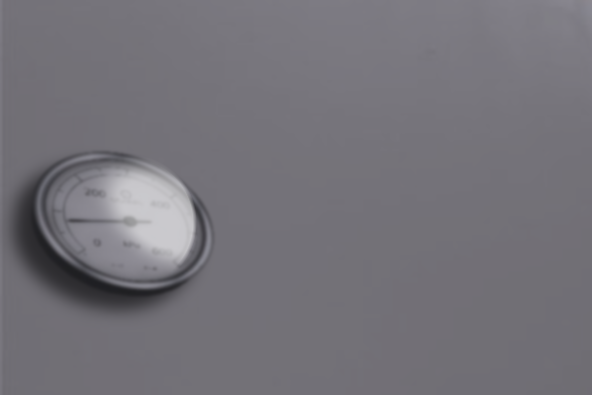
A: 75 (kPa)
